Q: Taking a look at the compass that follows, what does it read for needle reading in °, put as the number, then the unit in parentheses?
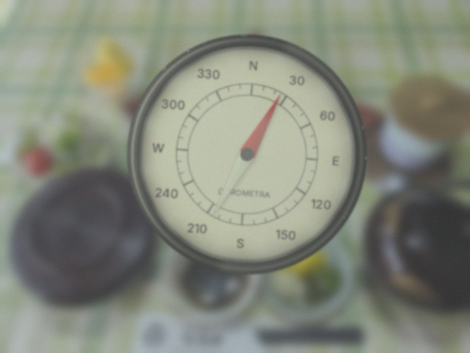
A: 25 (°)
